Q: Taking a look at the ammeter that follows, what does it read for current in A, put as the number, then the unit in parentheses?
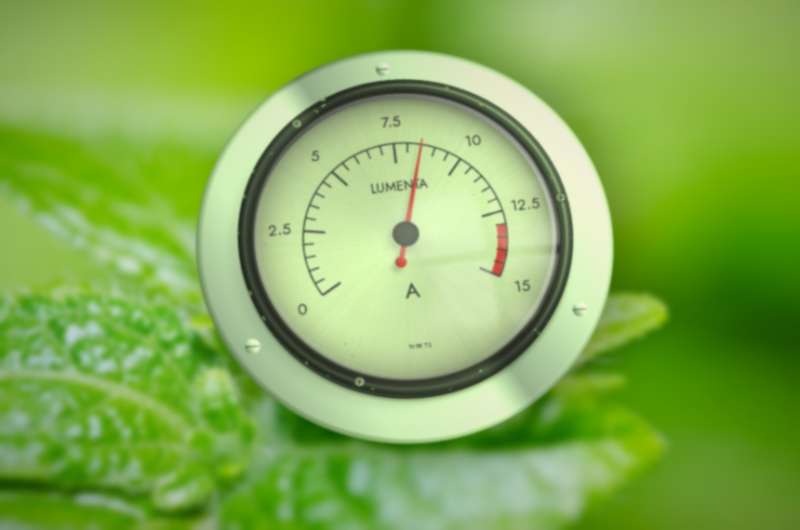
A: 8.5 (A)
